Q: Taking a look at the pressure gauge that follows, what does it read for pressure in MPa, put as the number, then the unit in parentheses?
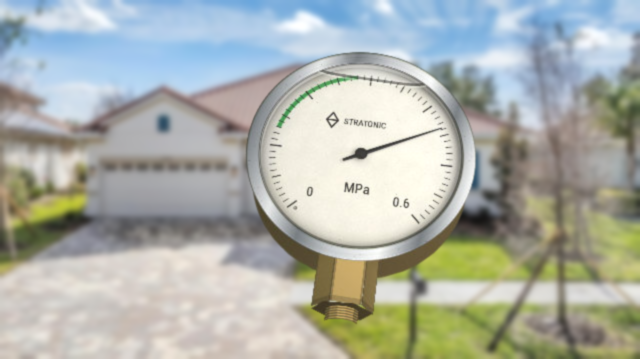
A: 0.44 (MPa)
